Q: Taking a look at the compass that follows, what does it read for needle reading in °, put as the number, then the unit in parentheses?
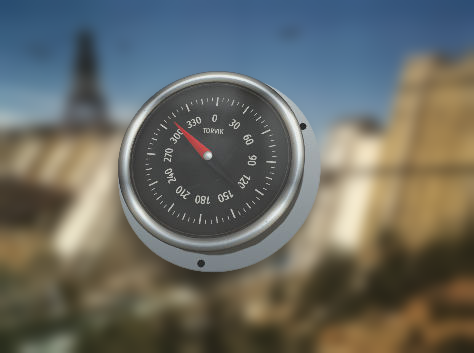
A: 310 (°)
